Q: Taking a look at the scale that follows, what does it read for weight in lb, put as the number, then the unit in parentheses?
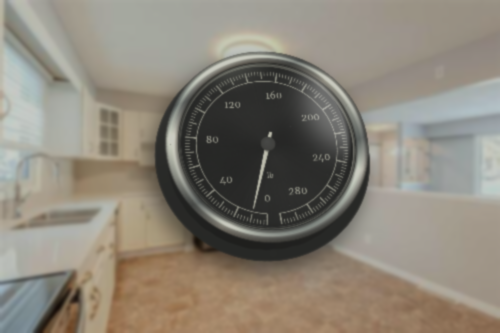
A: 10 (lb)
